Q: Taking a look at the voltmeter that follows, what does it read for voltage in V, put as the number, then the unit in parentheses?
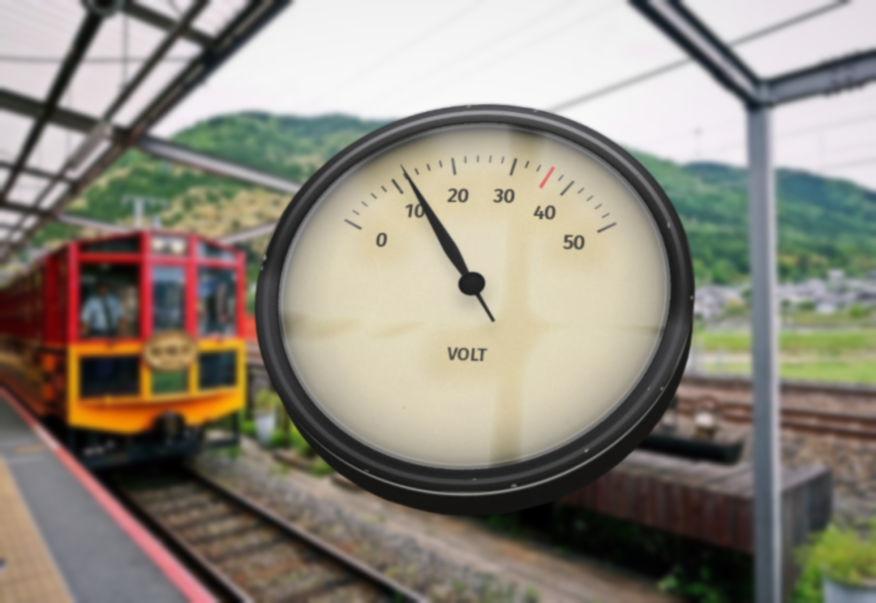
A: 12 (V)
